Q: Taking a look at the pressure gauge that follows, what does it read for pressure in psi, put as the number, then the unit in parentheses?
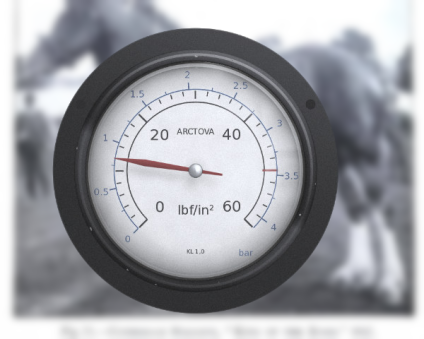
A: 12 (psi)
